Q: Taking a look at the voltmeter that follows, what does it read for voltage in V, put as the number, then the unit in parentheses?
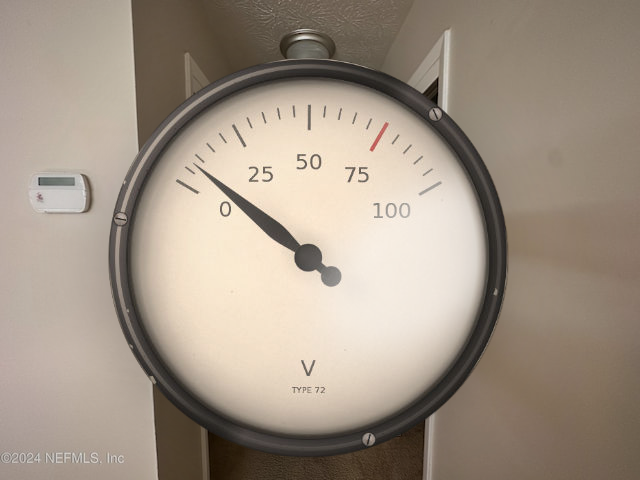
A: 7.5 (V)
